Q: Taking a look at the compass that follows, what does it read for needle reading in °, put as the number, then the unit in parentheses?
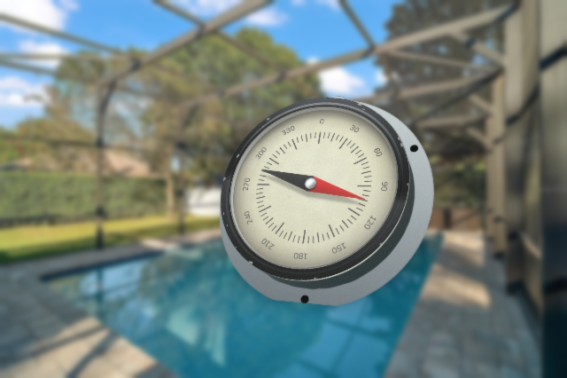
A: 105 (°)
